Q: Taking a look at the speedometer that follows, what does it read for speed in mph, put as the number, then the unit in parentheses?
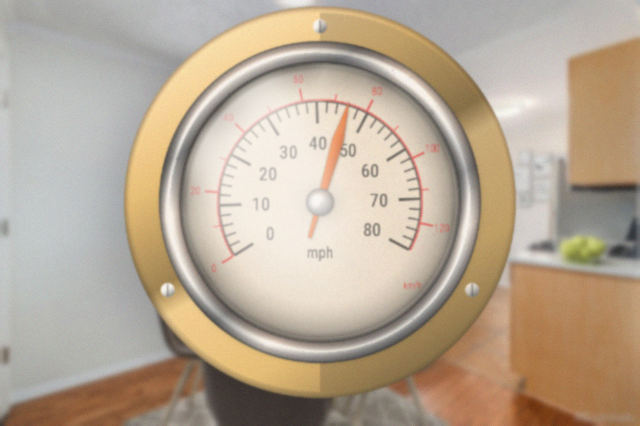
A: 46 (mph)
